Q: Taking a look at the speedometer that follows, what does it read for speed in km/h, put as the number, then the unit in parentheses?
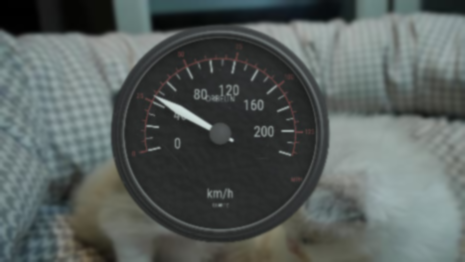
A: 45 (km/h)
